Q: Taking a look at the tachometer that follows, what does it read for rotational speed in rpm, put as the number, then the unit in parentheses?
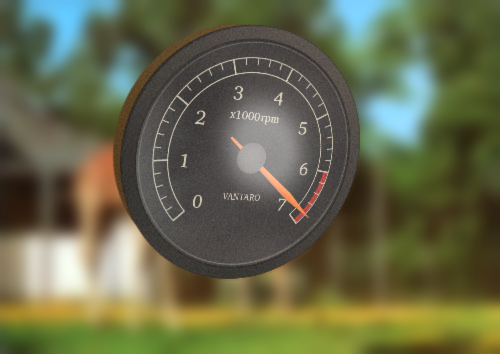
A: 6800 (rpm)
